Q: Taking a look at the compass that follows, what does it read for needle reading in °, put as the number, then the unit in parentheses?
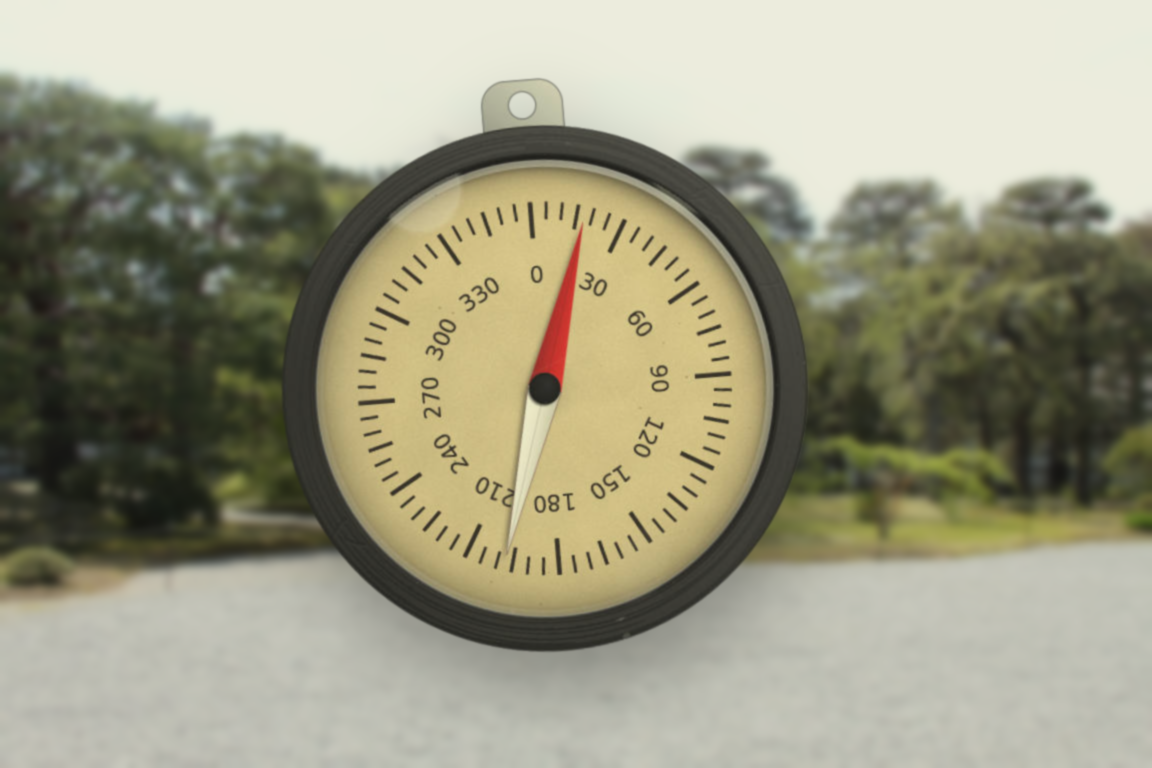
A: 17.5 (°)
